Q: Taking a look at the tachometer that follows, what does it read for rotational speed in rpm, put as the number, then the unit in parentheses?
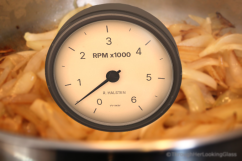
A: 500 (rpm)
